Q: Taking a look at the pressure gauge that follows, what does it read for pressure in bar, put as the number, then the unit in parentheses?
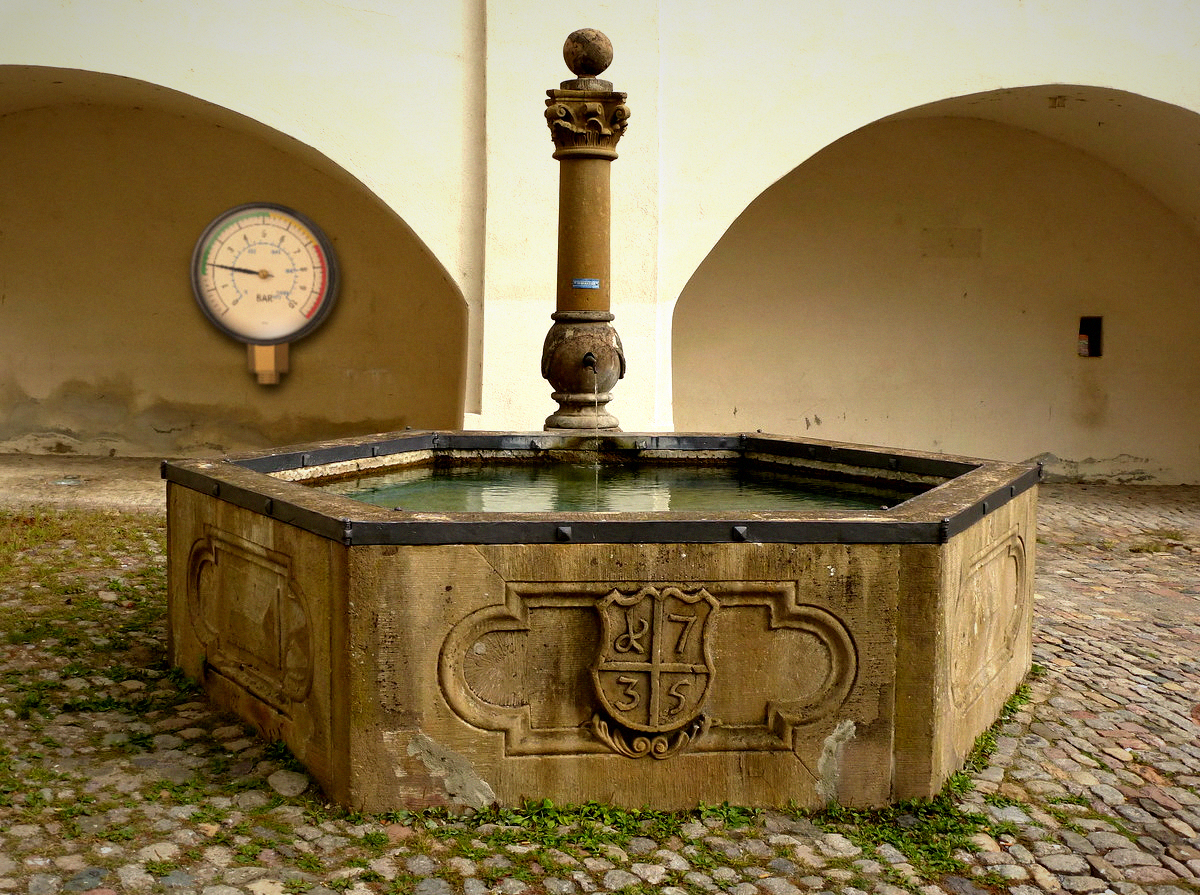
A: 2 (bar)
